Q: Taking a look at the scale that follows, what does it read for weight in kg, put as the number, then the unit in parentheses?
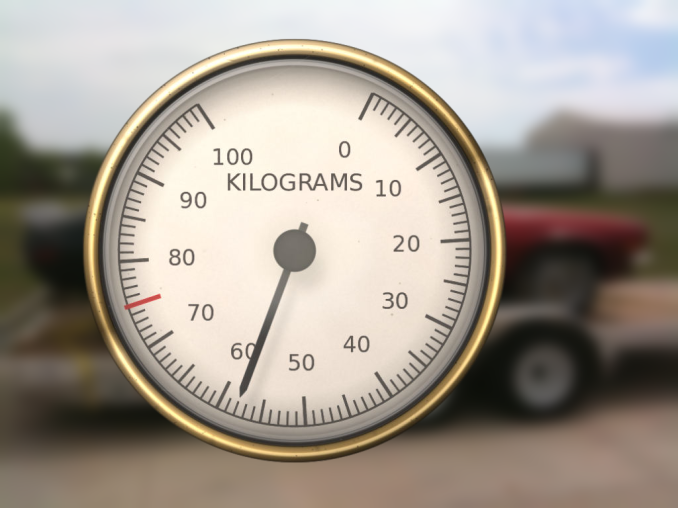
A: 58 (kg)
